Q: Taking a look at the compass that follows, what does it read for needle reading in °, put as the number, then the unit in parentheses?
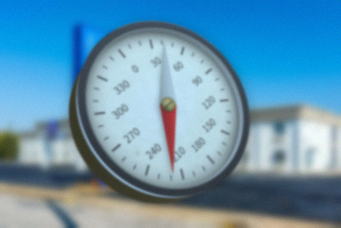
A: 220 (°)
